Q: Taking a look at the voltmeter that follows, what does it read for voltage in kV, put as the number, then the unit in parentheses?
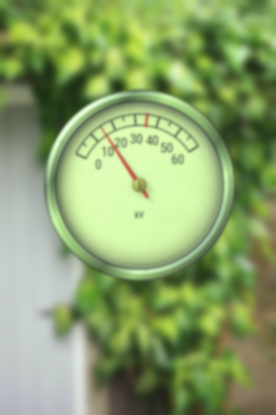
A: 15 (kV)
